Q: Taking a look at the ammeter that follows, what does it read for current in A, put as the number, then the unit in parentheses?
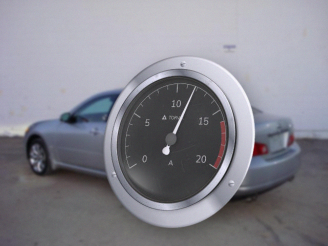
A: 12 (A)
